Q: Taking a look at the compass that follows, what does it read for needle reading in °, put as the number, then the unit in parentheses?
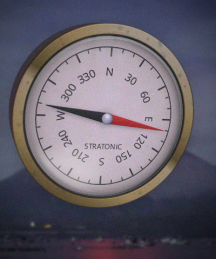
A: 100 (°)
